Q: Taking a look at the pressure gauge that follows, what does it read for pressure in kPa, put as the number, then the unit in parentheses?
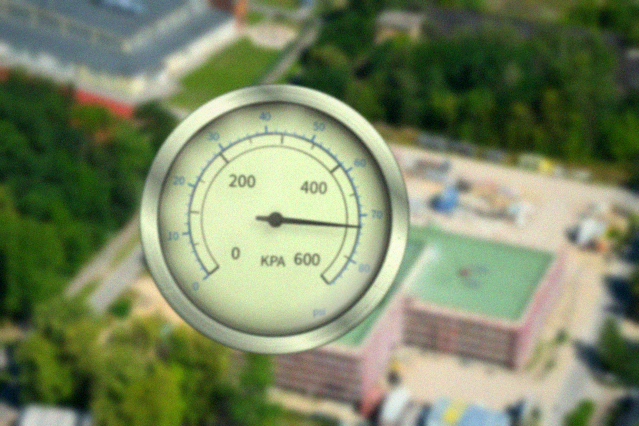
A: 500 (kPa)
